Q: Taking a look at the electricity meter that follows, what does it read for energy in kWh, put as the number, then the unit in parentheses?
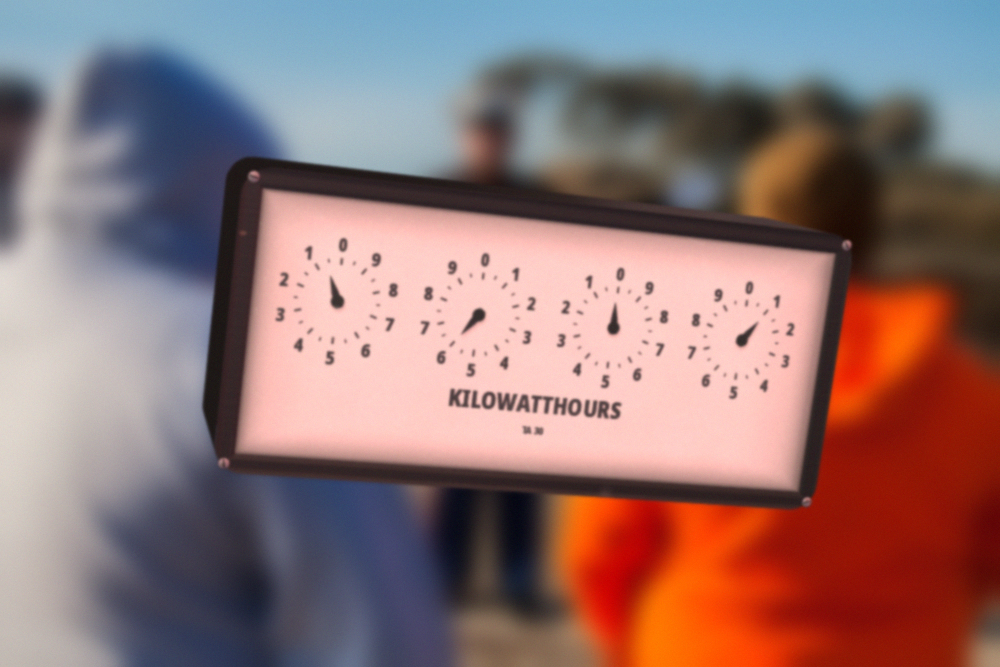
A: 601 (kWh)
